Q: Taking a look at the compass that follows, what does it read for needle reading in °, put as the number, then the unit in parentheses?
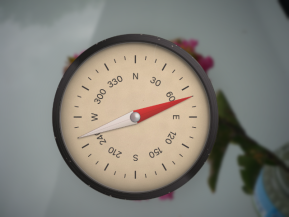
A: 70 (°)
